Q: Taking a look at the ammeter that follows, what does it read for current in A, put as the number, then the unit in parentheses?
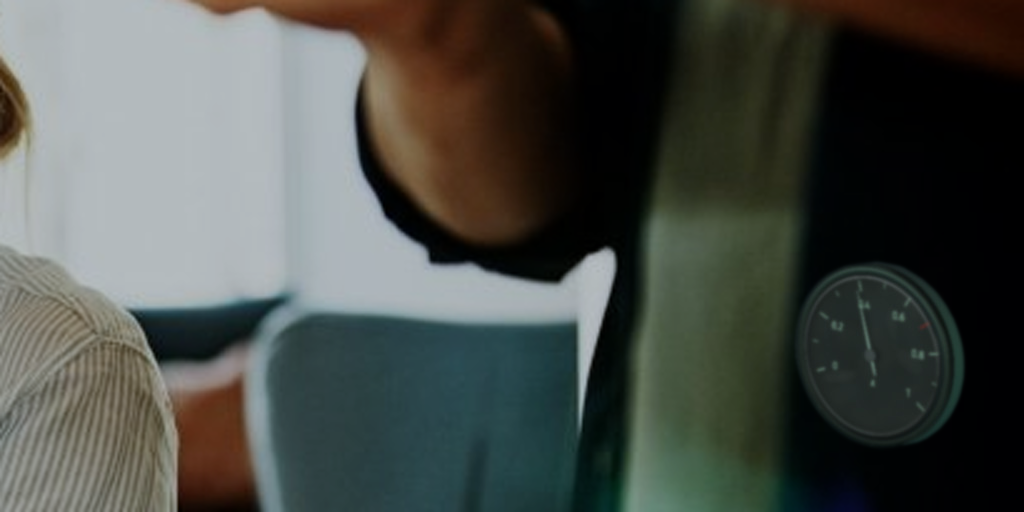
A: 0.4 (A)
